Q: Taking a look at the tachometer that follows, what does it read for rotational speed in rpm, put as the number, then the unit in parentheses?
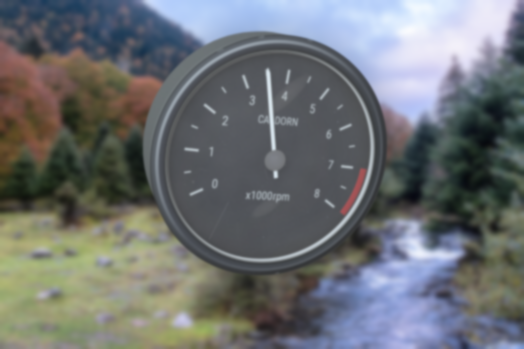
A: 3500 (rpm)
